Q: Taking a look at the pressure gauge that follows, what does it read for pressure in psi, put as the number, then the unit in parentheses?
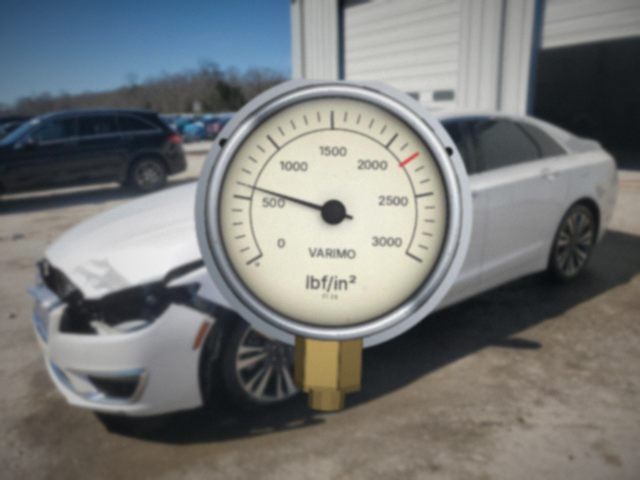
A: 600 (psi)
